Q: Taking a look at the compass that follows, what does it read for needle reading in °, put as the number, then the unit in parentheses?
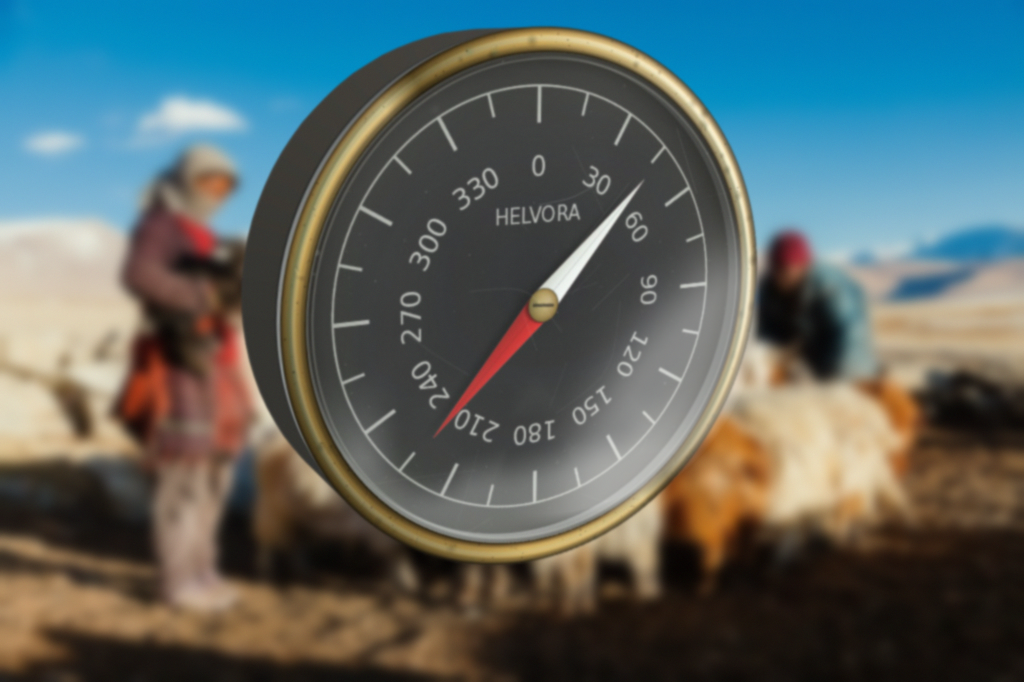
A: 225 (°)
